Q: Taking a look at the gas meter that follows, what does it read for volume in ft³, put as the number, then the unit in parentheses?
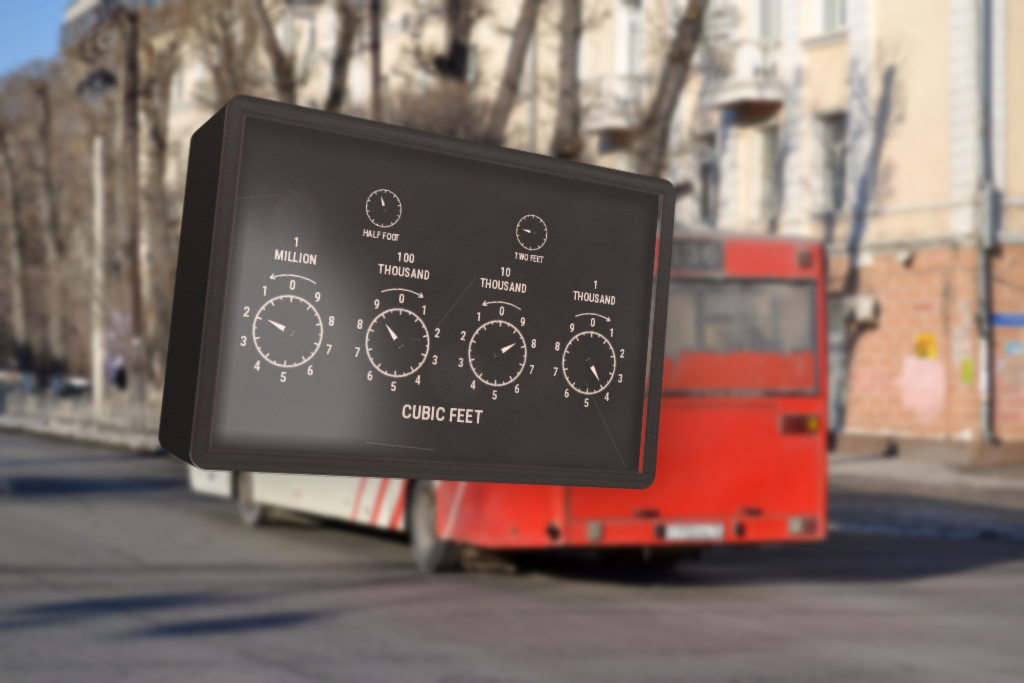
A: 188400 (ft³)
